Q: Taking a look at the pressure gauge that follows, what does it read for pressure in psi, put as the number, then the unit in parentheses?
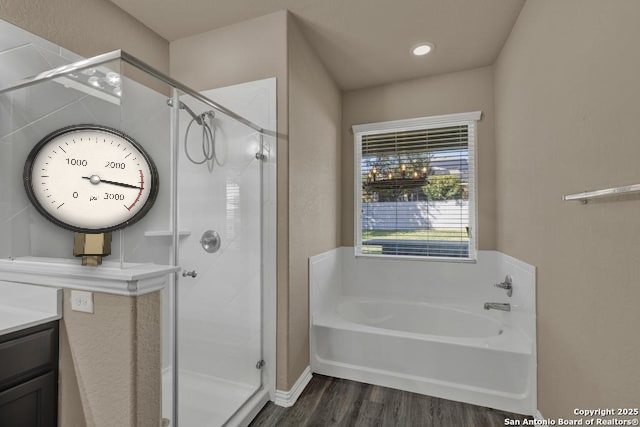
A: 2600 (psi)
